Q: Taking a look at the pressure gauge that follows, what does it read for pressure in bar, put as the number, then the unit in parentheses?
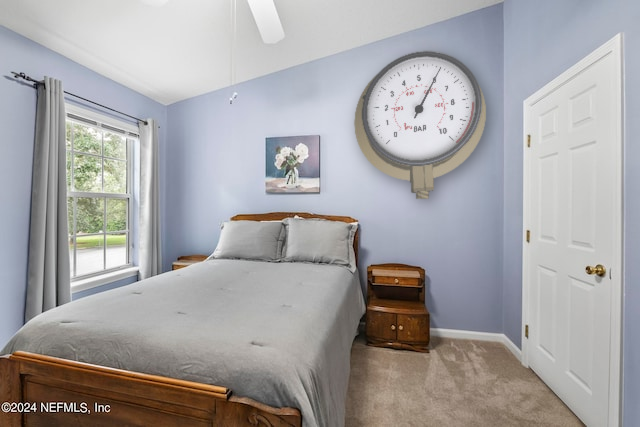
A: 6 (bar)
